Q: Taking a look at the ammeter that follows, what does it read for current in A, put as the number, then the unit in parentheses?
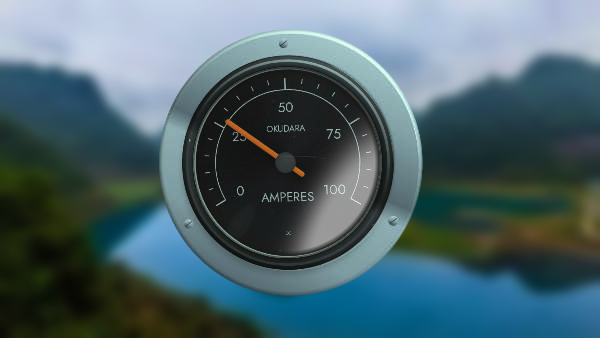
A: 27.5 (A)
